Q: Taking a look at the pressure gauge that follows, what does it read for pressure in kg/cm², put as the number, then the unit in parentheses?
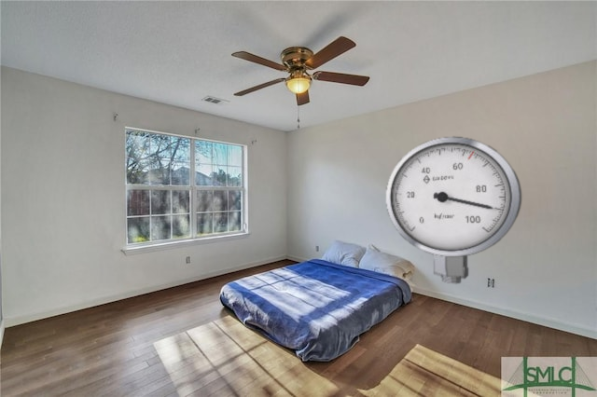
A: 90 (kg/cm²)
